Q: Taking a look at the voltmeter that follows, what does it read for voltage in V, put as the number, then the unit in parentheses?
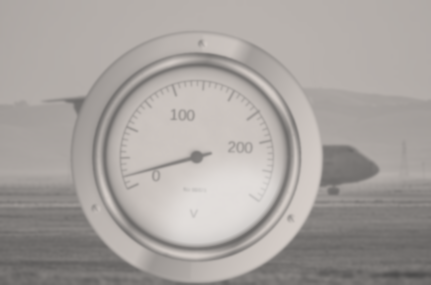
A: 10 (V)
